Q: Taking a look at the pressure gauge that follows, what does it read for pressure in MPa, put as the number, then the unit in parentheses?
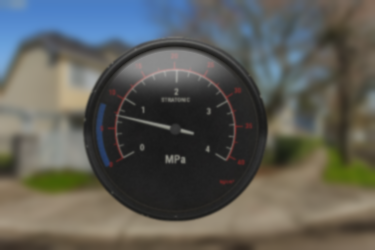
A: 0.7 (MPa)
